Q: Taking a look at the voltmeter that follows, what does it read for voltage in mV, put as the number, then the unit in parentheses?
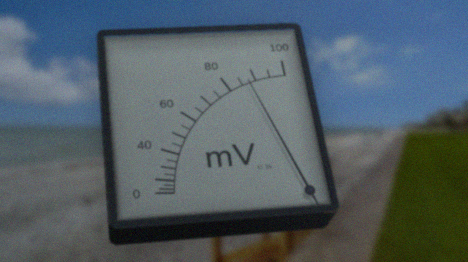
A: 87.5 (mV)
